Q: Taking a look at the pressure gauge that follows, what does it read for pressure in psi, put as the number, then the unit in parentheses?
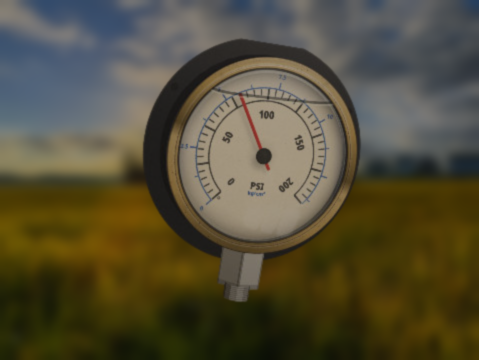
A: 80 (psi)
